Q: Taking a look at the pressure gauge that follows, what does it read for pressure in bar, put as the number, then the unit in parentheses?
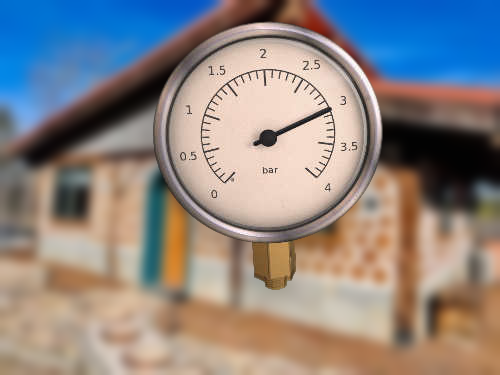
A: 3 (bar)
